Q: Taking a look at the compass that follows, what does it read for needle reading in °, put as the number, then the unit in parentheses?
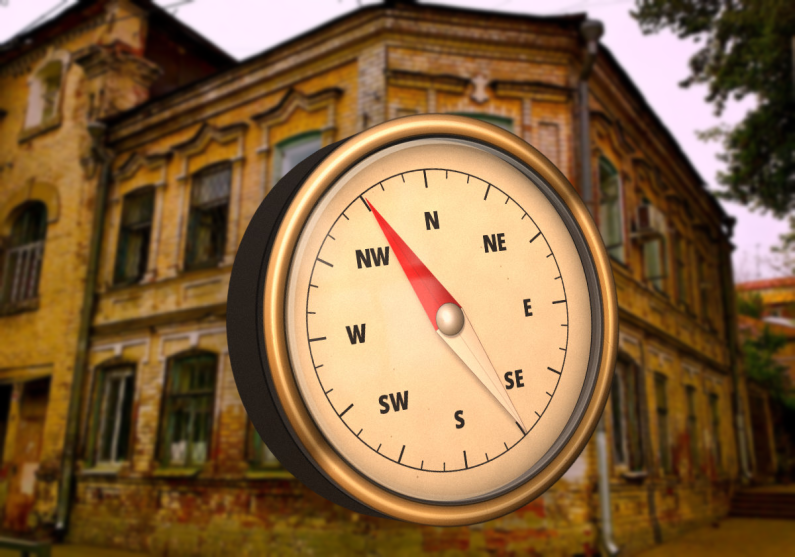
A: 330 (°)
